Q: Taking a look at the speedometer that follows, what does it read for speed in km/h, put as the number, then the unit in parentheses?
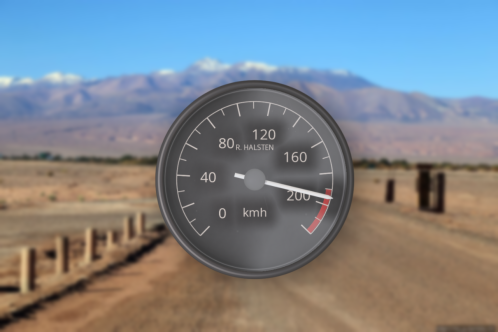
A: 195 (km/h)
